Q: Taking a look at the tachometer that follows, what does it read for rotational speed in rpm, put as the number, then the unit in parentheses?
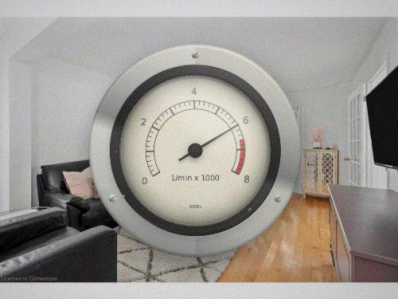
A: 6000 (rpm)
